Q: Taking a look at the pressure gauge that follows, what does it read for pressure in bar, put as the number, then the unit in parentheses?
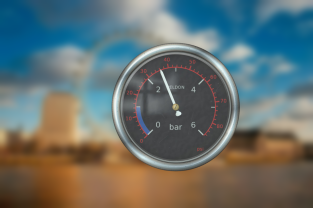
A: 2.5 (bar)
